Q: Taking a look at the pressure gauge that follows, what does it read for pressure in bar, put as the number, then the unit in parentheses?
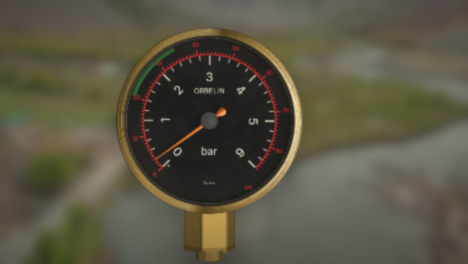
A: 0.2 (bar)
